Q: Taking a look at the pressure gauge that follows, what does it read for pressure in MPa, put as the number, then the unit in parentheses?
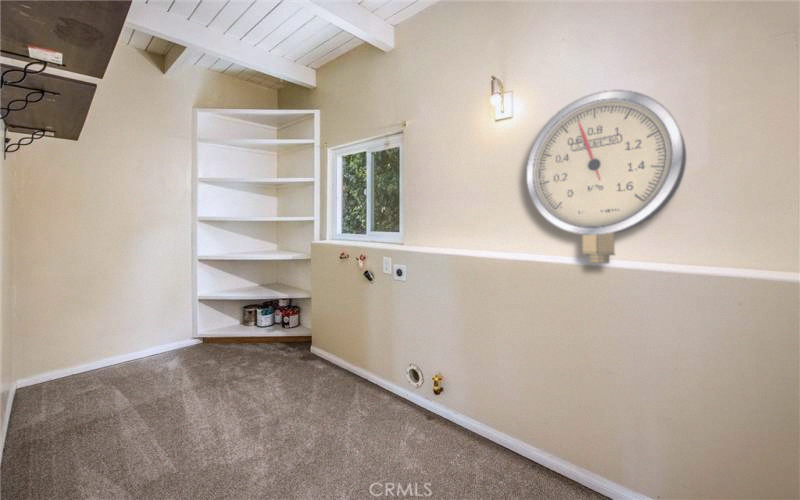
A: 0.7 (MPa)
